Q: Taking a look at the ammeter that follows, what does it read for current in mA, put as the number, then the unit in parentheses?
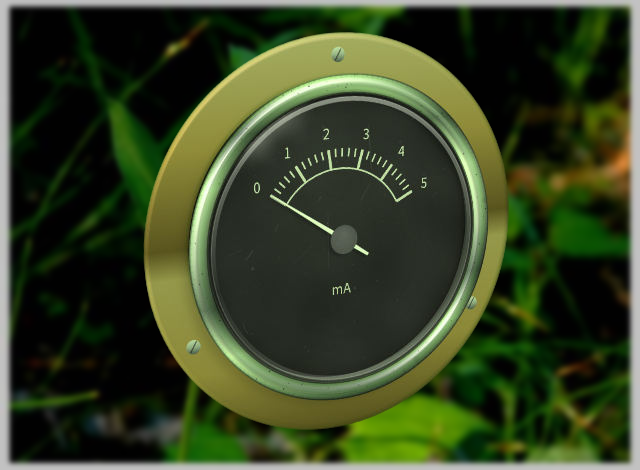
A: 0 (mA)
